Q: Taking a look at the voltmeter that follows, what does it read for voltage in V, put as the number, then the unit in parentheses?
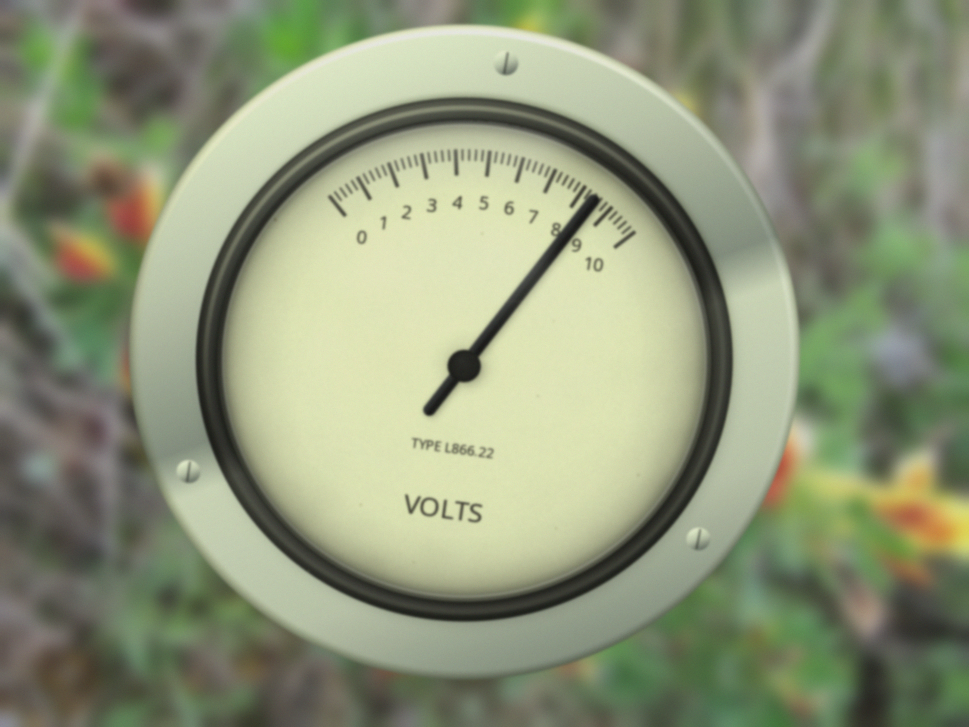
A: 8.4 (V)
